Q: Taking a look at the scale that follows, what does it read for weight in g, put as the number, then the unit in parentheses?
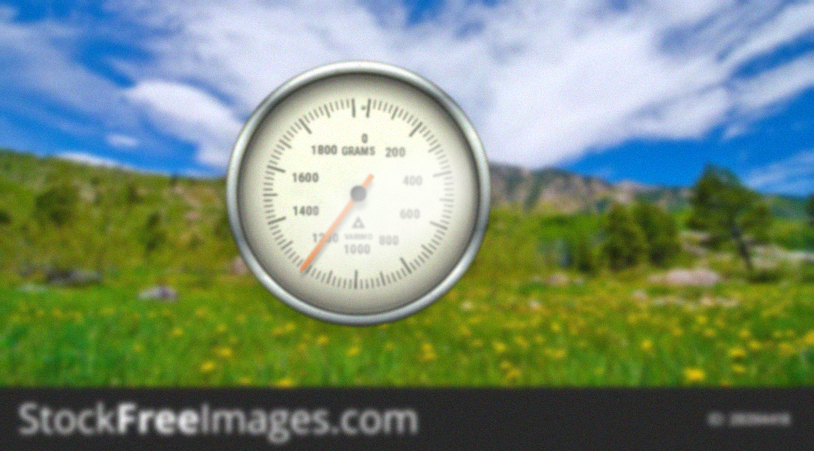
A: 1200 (g)
